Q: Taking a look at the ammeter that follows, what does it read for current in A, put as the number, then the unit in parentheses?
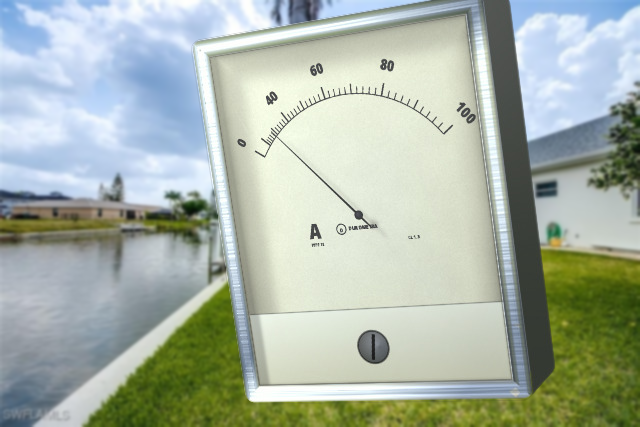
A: 30 (A)
